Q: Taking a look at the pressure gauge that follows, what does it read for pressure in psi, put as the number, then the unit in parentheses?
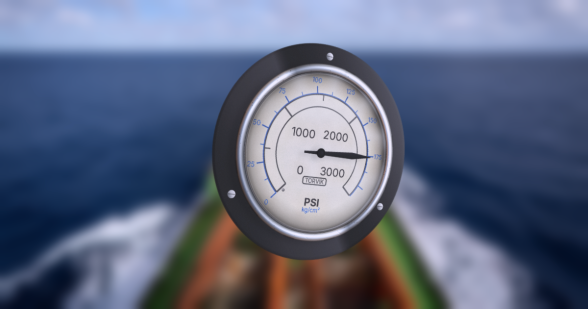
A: 2500 (psi)
